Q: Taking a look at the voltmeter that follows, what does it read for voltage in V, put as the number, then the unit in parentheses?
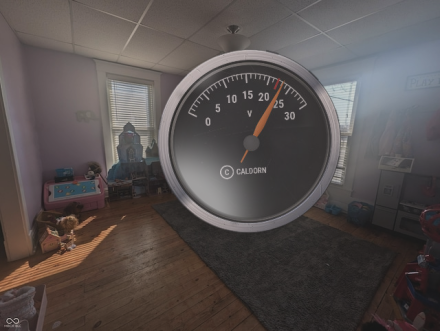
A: 23 (V)
